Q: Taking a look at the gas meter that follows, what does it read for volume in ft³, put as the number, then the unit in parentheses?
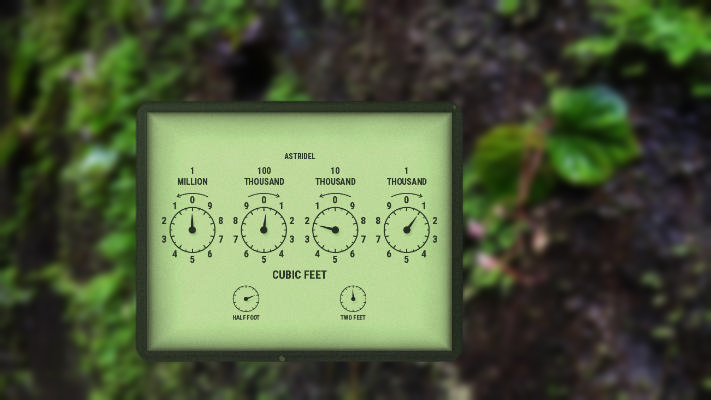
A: 2100 (ft³)
